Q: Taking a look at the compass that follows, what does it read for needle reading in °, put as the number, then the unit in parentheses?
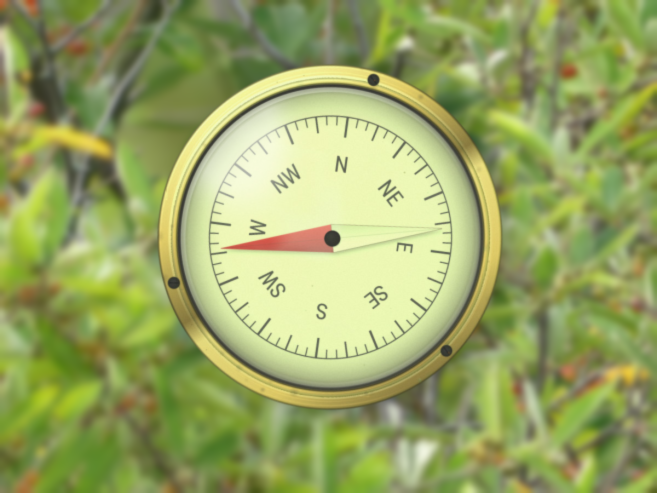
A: 257.5 (°)
